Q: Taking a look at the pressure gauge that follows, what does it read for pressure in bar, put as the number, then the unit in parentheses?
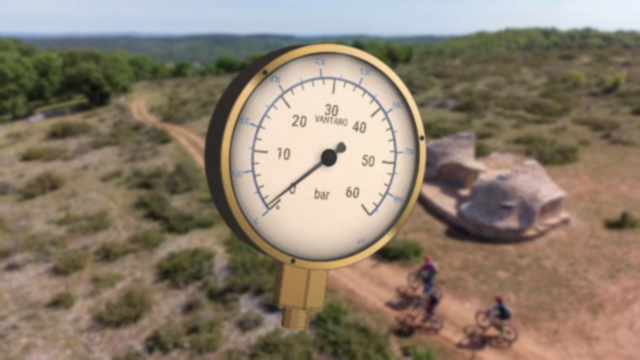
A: 1 (bar)
